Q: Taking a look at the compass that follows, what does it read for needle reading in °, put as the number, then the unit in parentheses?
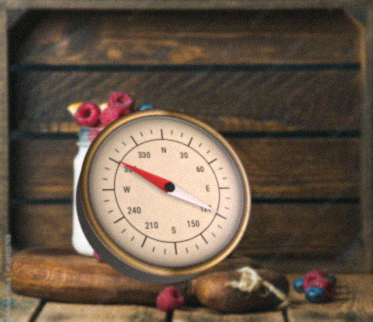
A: 300 (°)
